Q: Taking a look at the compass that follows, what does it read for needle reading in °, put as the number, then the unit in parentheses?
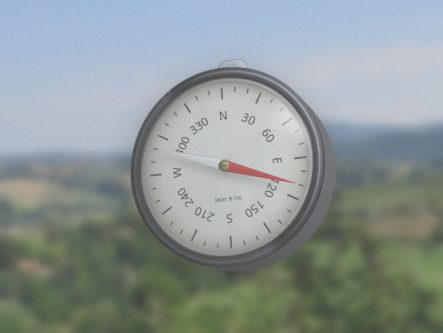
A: 110 (°)
